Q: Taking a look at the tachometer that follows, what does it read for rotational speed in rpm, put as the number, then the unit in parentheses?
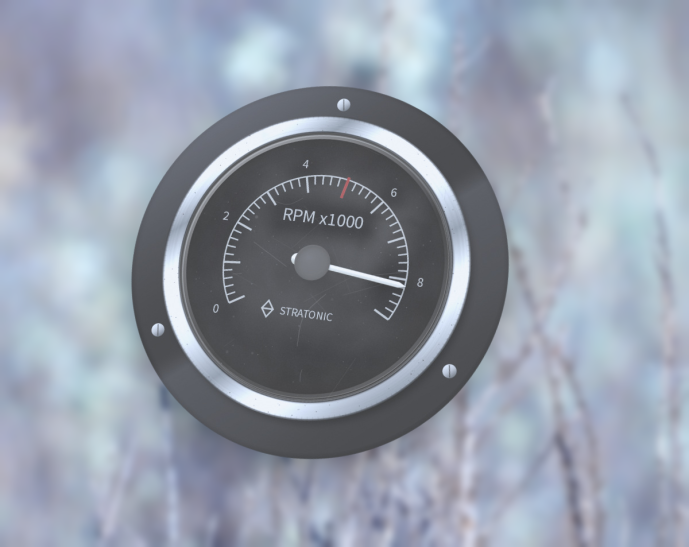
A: 8200 (rpm)
